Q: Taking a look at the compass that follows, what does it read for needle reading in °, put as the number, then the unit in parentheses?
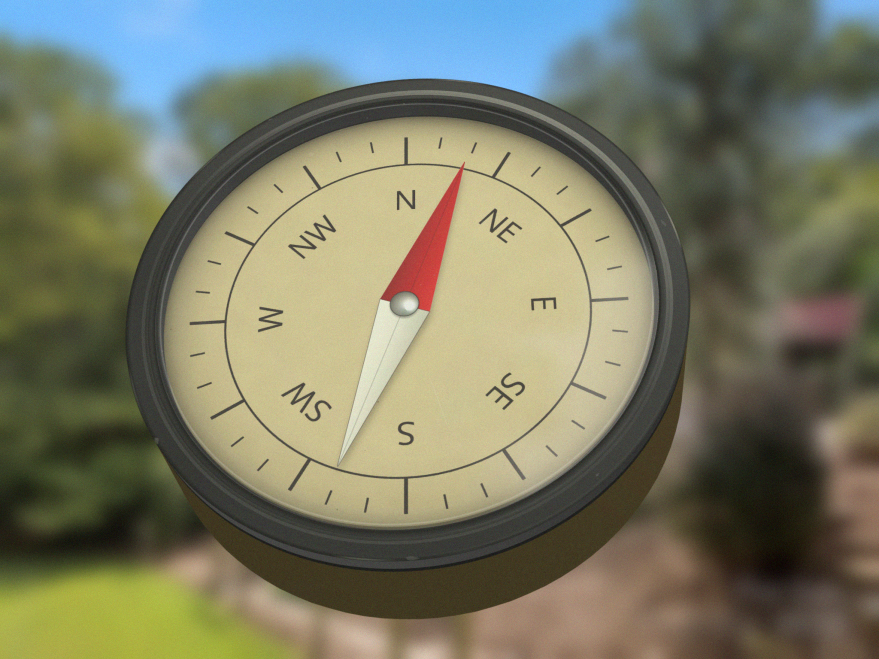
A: 20 (°)
